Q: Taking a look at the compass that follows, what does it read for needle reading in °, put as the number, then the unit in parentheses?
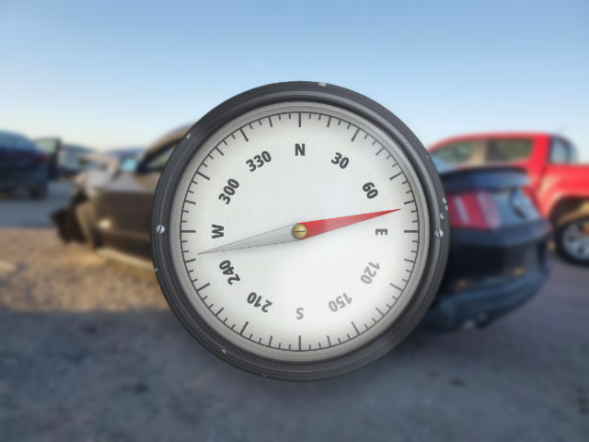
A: 77.5 (°)
